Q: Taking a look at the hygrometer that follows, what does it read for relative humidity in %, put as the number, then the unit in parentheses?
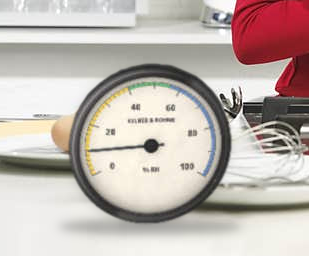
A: 10 (%)
